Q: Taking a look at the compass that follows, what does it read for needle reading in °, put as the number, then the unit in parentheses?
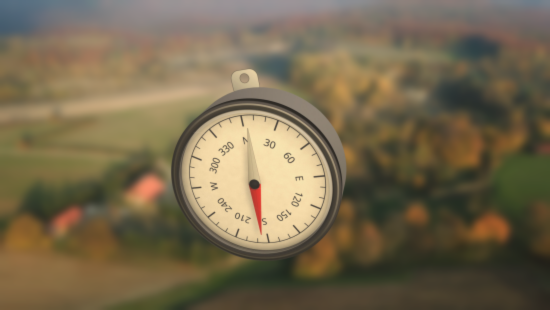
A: 185 (°)
